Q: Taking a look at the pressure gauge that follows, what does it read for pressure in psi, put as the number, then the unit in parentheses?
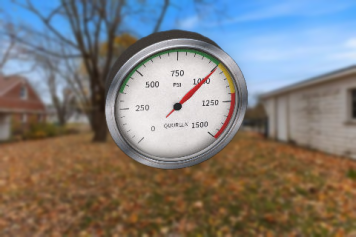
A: 1000 (psi)
